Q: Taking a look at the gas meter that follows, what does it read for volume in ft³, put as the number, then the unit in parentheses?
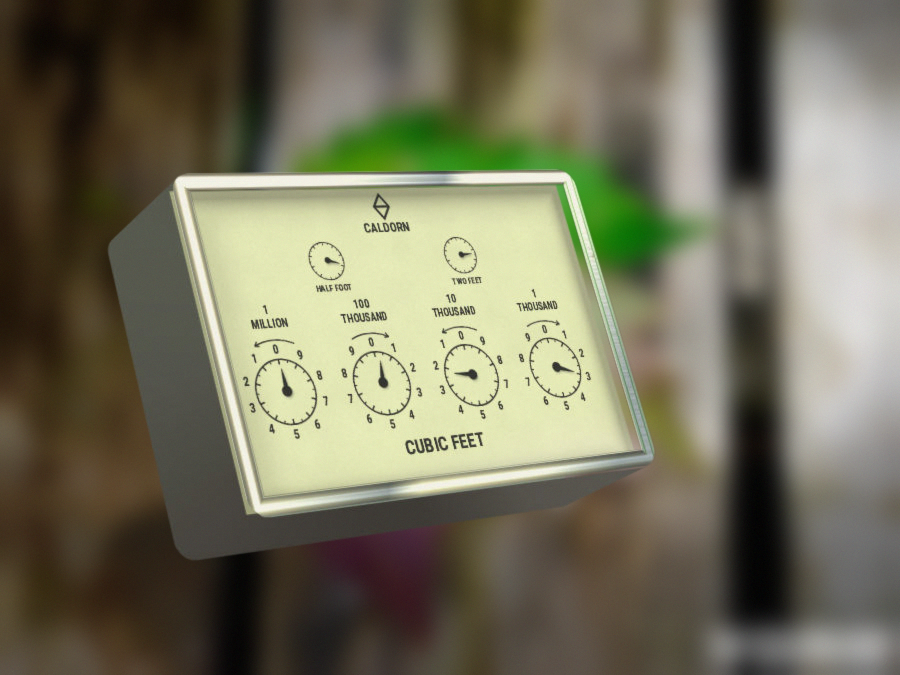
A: 2300 (ft³)
